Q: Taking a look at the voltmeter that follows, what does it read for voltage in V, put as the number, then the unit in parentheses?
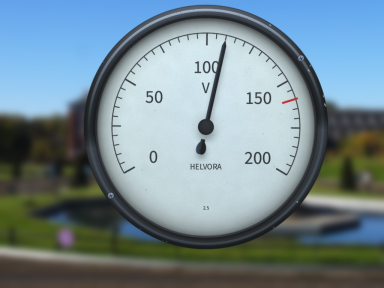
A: 110 (V)
